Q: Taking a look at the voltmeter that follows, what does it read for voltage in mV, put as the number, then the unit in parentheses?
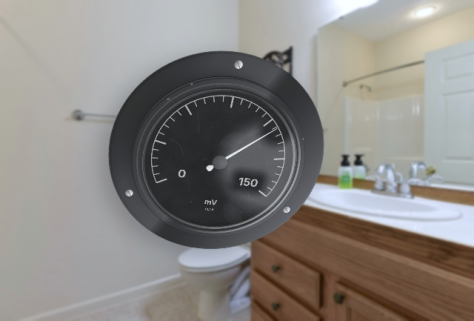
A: 105 (mV)
